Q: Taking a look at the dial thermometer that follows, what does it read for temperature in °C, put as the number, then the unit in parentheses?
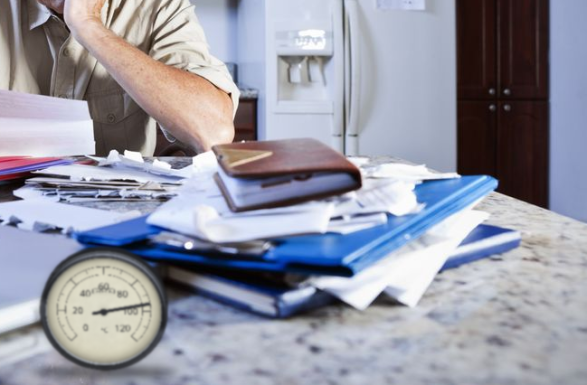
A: 95 (°C)
